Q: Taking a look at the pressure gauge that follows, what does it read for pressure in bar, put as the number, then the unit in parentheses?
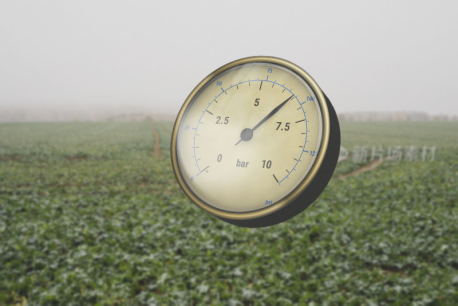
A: 6.5 (bar)
